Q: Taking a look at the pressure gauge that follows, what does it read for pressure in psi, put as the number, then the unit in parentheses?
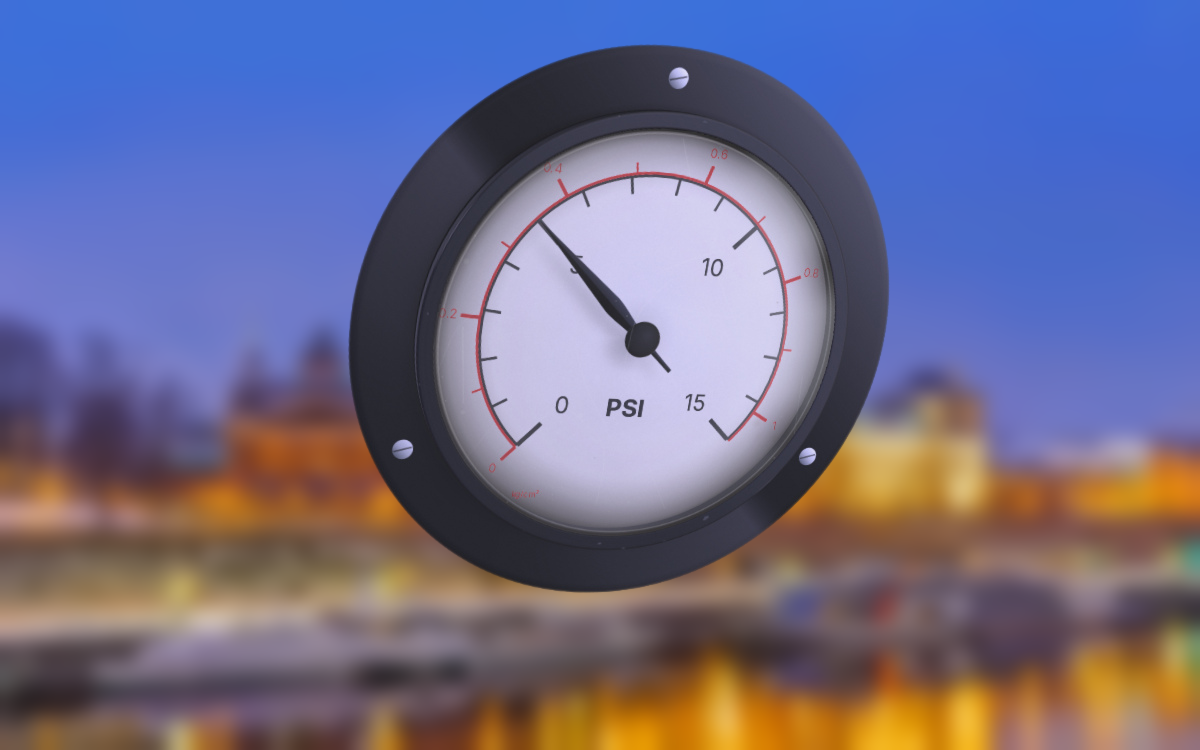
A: 5 (psi)
